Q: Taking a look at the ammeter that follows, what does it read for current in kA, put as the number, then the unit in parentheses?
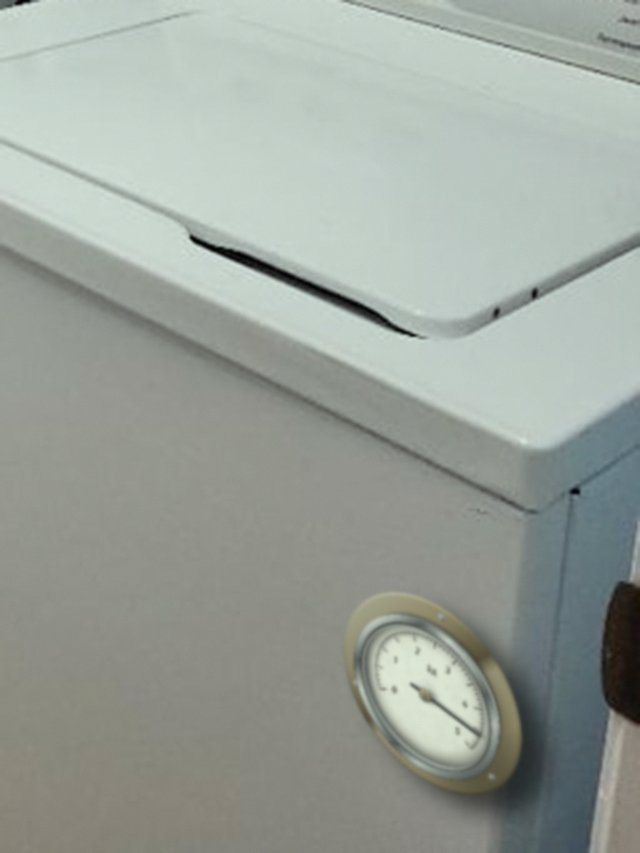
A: 4.5 (kA)
